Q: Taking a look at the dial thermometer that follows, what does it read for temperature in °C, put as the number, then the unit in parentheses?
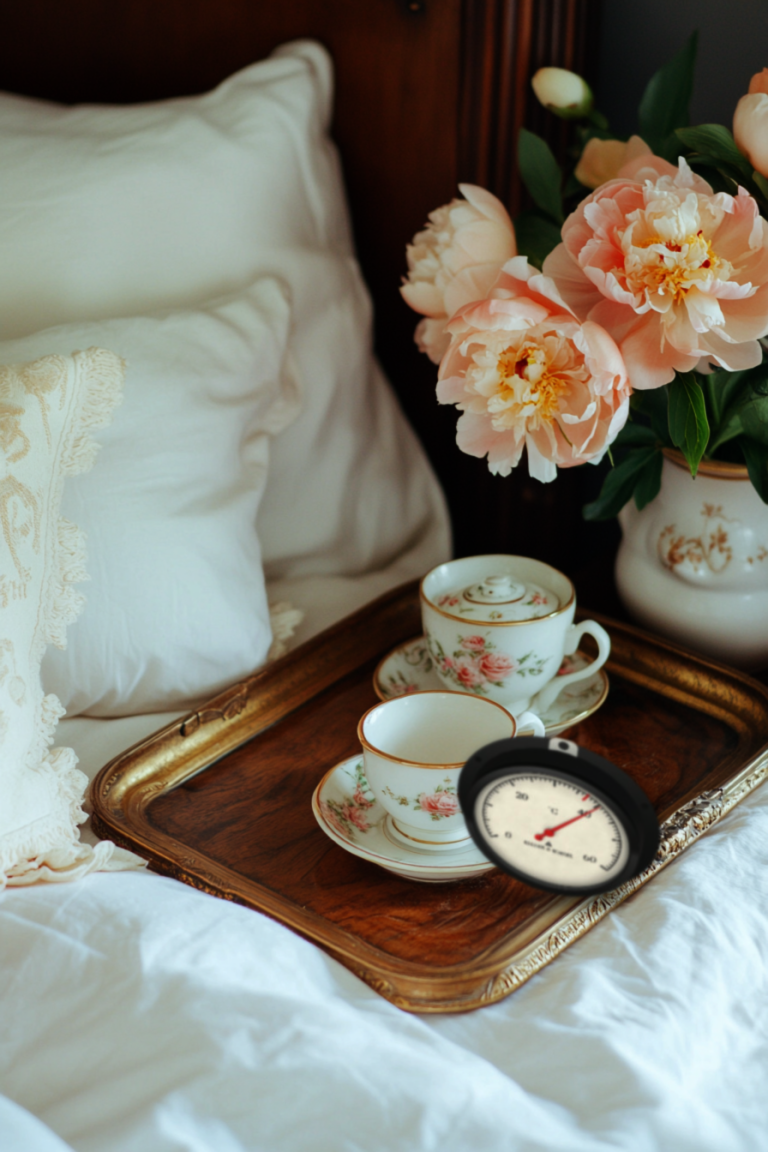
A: 40 (°C)
